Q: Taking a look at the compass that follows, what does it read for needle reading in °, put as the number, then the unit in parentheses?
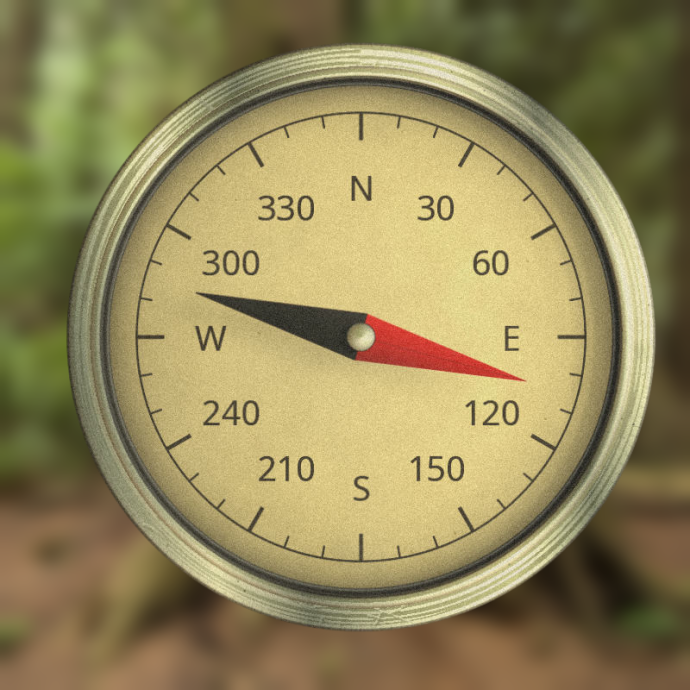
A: 105 (°)
